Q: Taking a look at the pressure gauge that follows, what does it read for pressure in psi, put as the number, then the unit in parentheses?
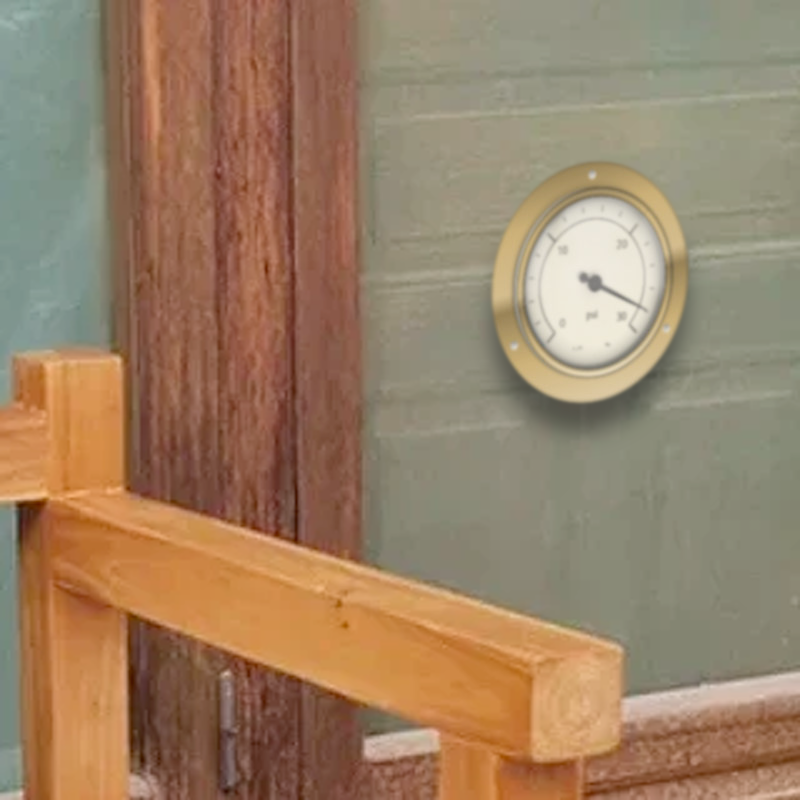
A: 28 (psi)
